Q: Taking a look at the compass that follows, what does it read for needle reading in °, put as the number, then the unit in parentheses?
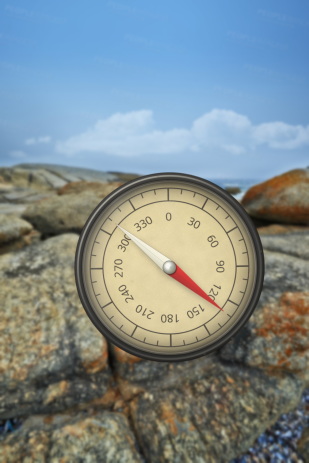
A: 130 (°)
